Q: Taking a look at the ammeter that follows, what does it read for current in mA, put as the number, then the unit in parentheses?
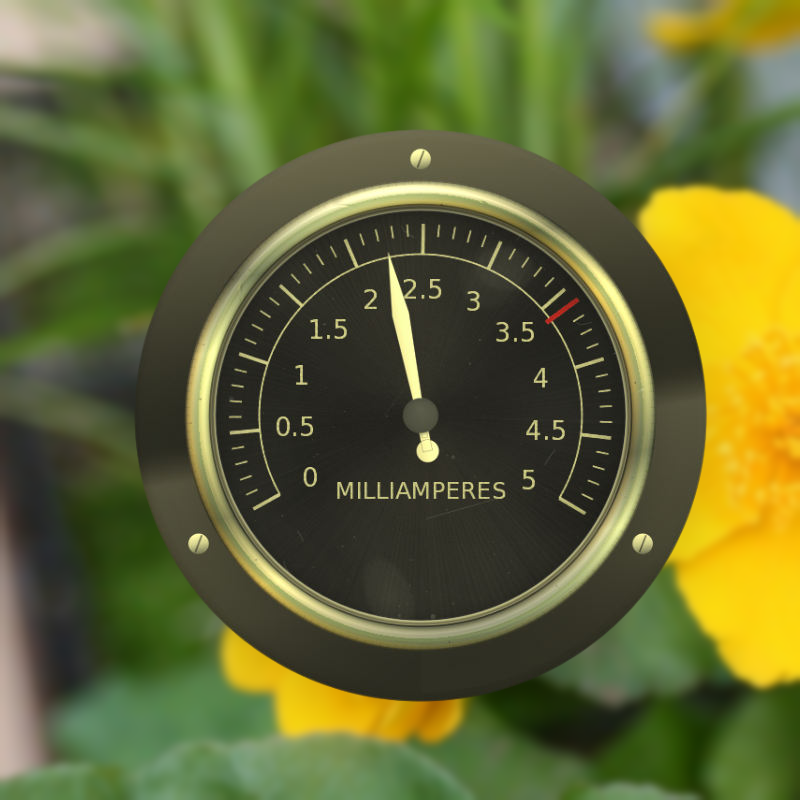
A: 2.25 (mA)
